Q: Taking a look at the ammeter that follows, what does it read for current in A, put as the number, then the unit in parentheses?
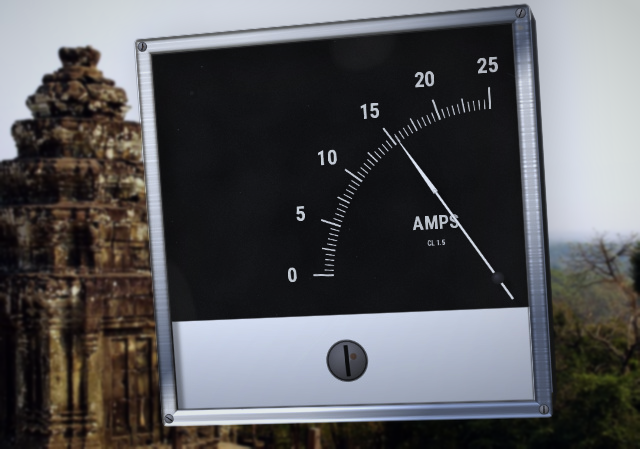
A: 15.5 (A)
